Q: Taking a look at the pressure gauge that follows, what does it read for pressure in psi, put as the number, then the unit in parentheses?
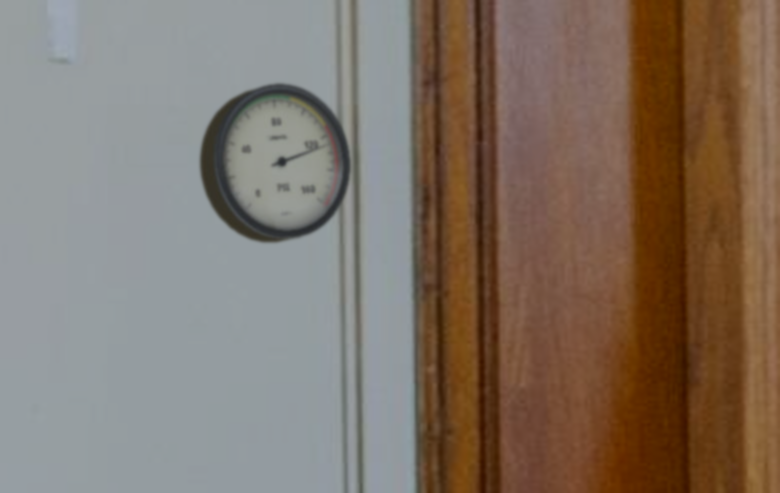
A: 125 (psi)
